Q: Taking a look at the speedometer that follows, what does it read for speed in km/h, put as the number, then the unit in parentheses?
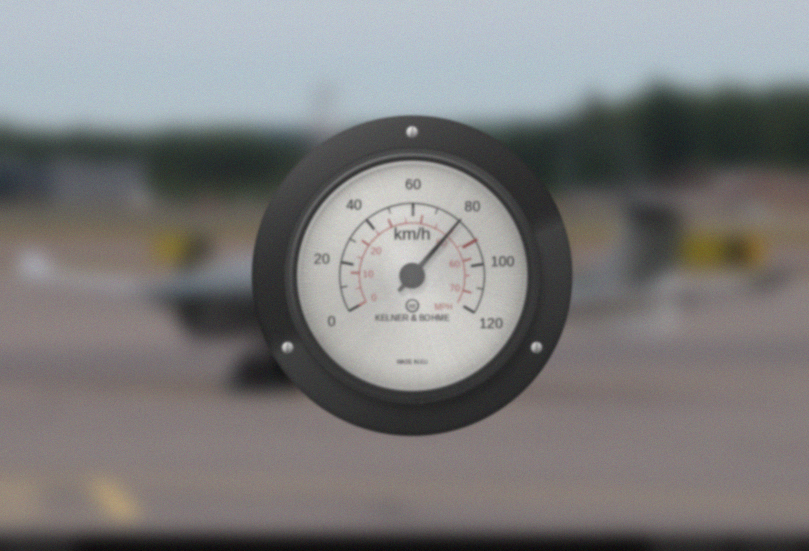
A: 80 (km/h)
